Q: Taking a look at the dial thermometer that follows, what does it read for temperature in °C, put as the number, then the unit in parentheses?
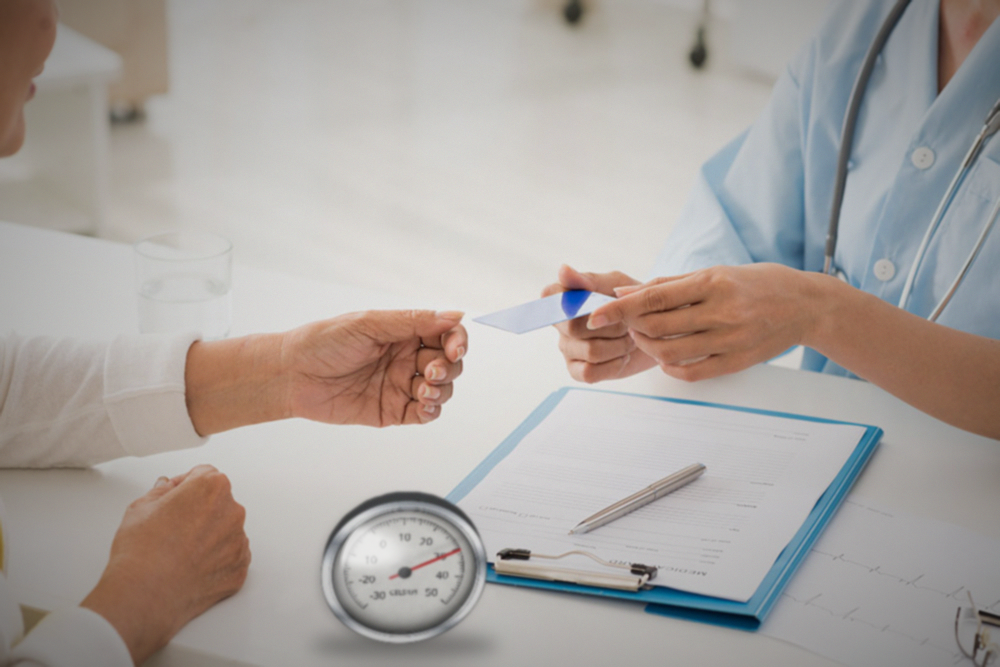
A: 30 (°C)
